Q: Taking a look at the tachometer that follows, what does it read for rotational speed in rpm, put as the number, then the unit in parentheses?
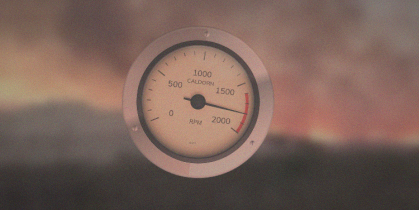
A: 1800 (rpm)
